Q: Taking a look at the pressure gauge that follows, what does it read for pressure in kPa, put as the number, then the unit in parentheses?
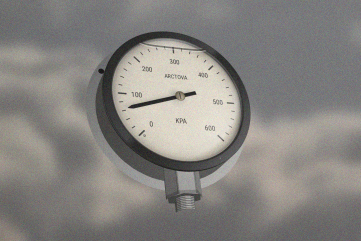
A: 60 (kPa)
